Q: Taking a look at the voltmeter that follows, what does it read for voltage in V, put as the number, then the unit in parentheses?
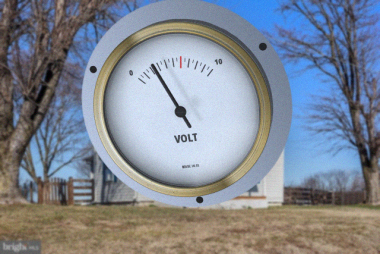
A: 2.5 (V)
